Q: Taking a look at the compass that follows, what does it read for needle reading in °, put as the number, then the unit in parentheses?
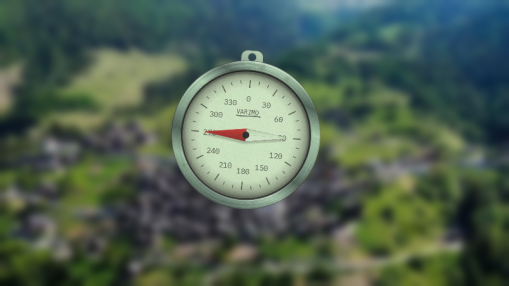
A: 270 (°)
